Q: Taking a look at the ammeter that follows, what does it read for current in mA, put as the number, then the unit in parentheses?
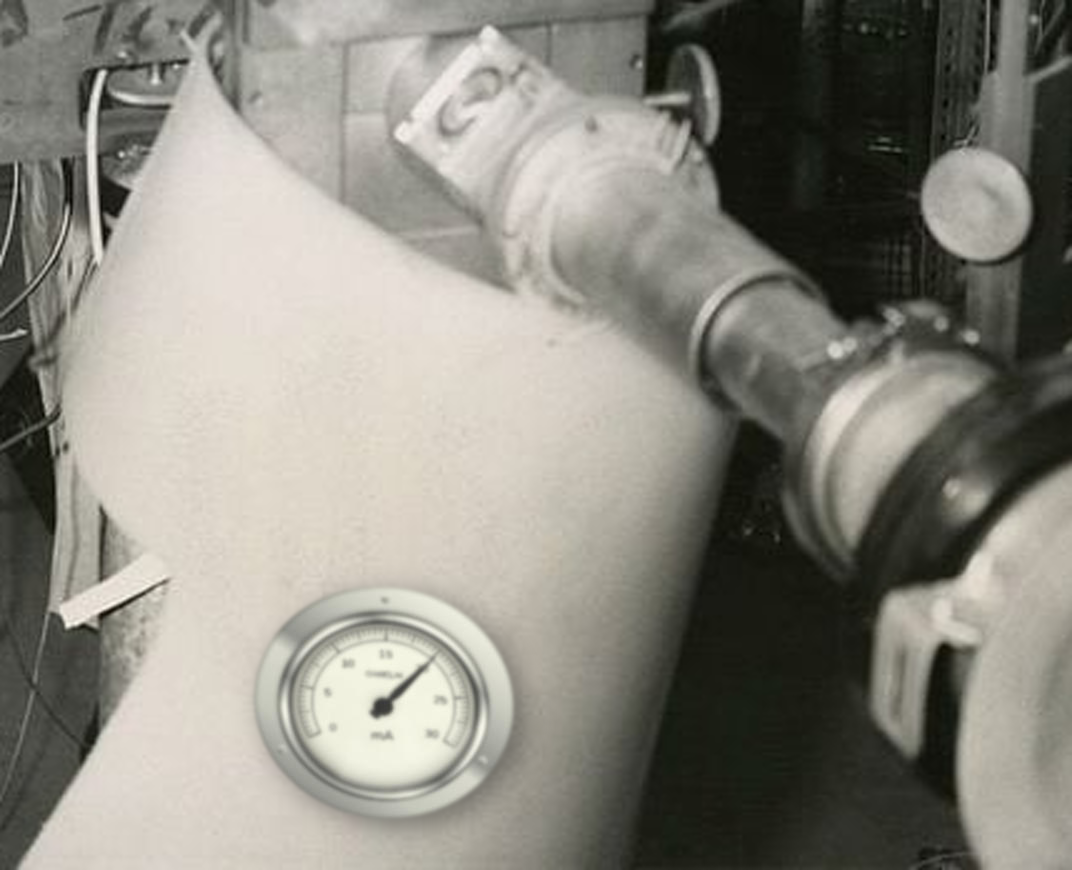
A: 20 (mA)
